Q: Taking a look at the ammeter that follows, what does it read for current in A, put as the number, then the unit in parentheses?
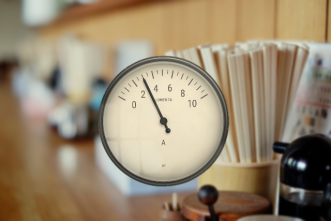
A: 3 (A)
